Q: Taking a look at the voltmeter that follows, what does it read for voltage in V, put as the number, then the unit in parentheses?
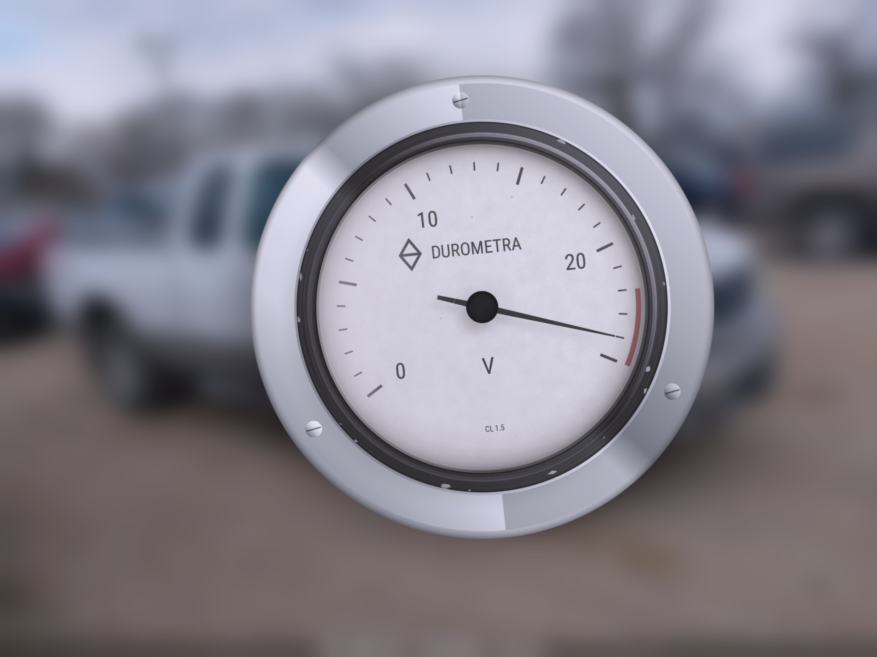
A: 24 (V)
